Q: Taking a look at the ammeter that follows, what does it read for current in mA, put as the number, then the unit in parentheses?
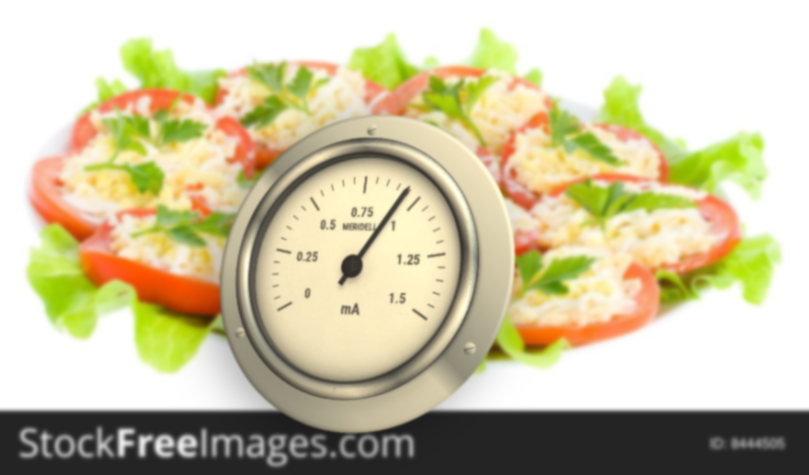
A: 0.95 (mA)
